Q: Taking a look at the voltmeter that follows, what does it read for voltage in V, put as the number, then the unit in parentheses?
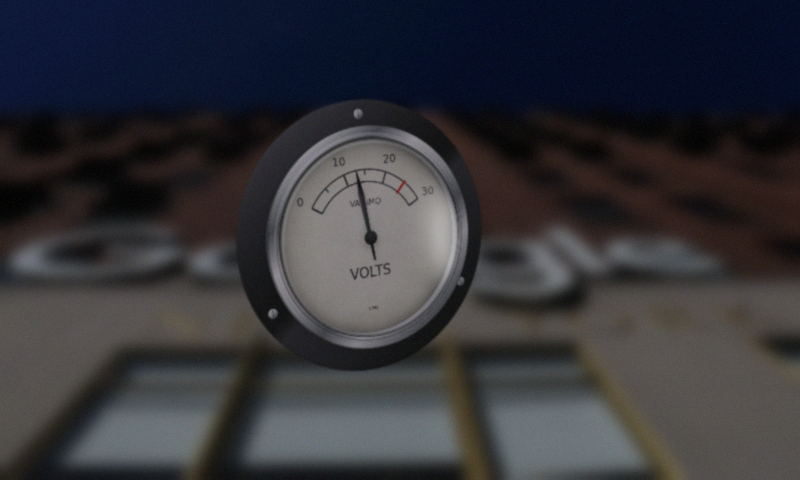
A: 12.5 (V)
